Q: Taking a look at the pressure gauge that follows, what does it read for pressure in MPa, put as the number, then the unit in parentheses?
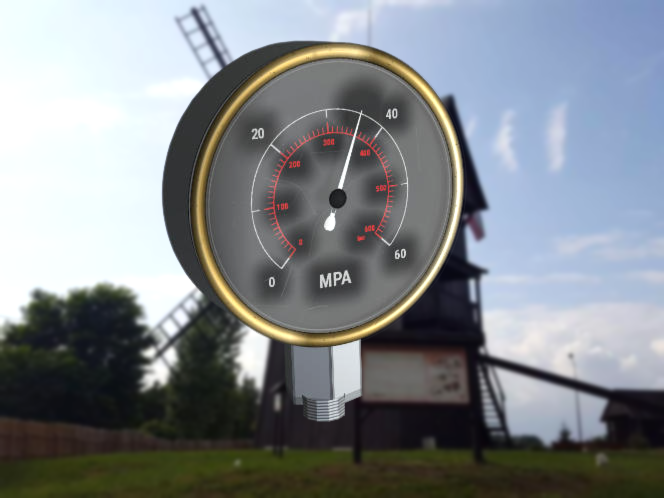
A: 35 (MPa)
